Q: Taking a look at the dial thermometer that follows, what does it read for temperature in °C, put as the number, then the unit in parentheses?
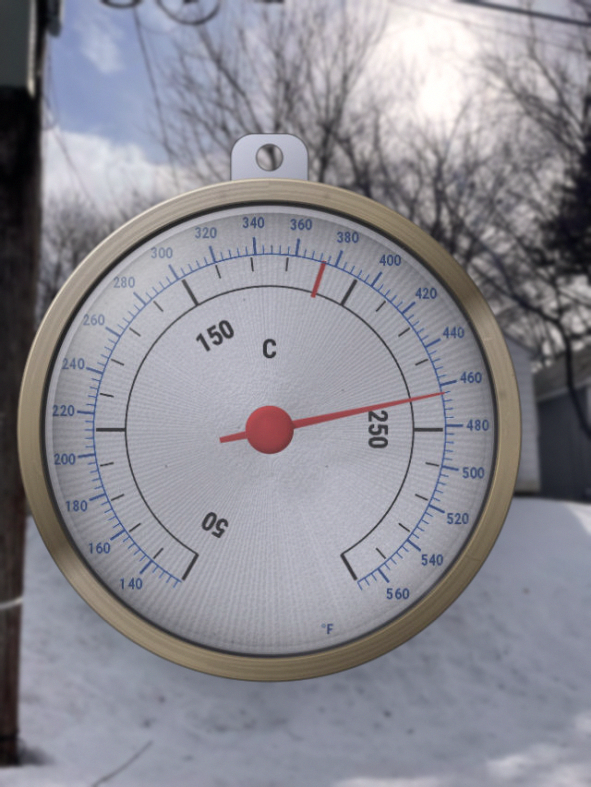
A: 240 (°C)
